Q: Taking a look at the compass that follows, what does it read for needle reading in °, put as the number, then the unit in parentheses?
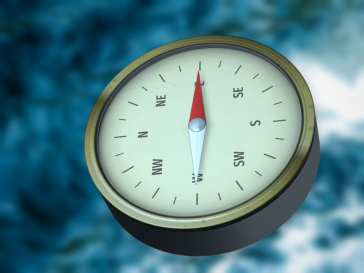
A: 90 (°)
